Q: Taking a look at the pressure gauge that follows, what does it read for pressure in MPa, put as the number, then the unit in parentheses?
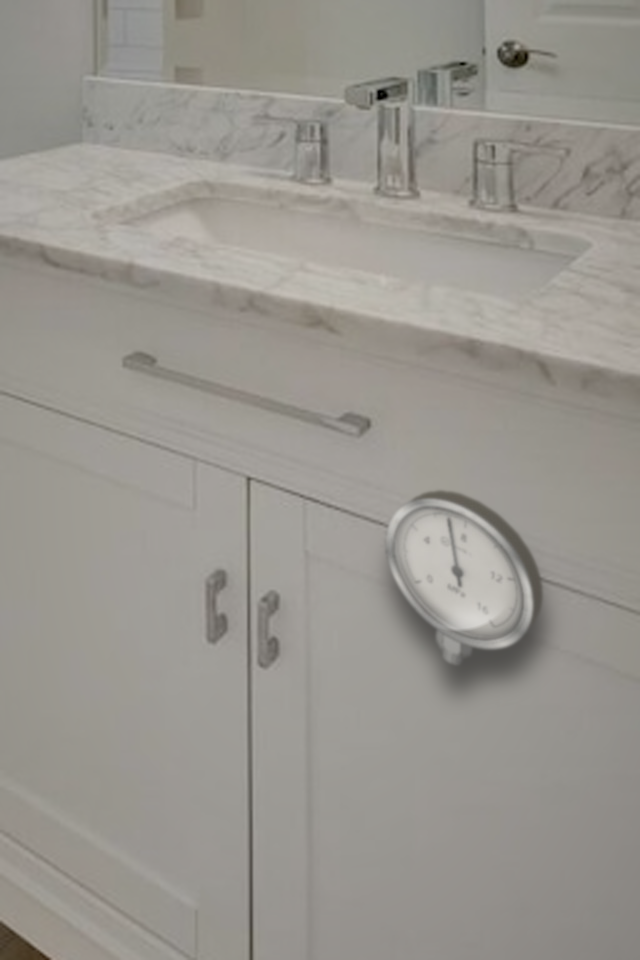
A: 7 (MPa)
